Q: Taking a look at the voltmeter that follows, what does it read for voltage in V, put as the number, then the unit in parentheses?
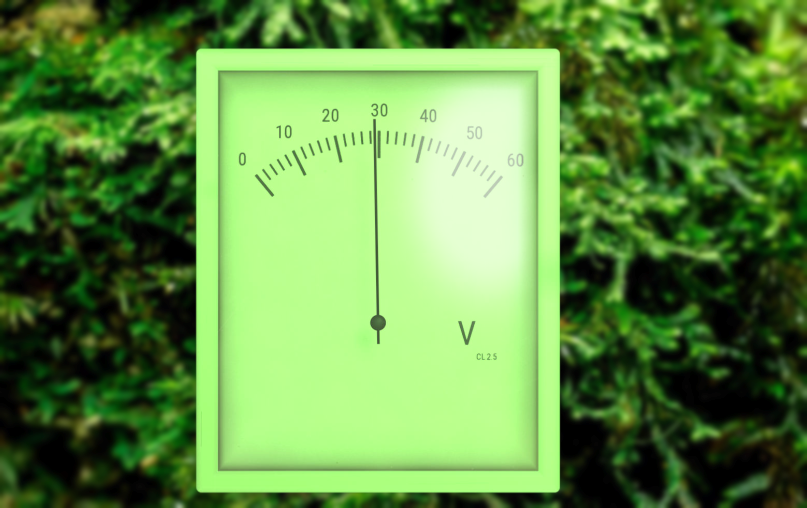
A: 29 (V)
